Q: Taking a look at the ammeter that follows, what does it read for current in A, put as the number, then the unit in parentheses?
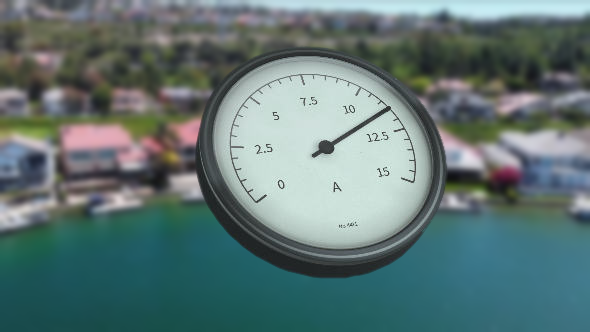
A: 11.5 (A)
